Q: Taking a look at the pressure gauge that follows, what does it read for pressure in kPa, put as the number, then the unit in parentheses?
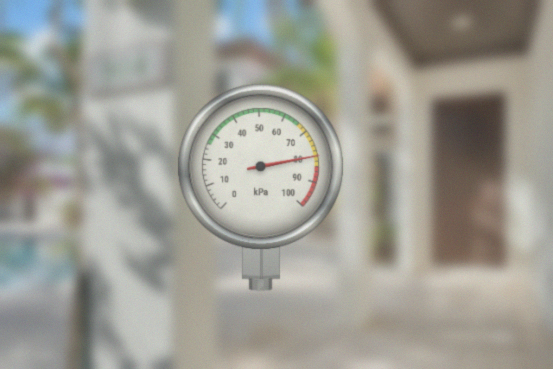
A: 80 (kPa)
